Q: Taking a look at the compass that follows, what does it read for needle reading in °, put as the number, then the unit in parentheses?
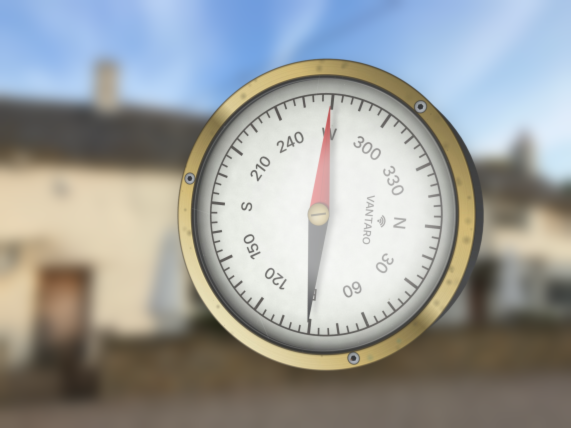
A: 270 (°)
